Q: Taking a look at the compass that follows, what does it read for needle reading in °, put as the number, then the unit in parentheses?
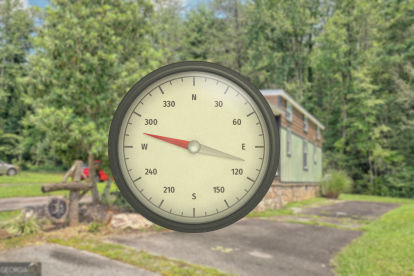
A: 285 (°)
